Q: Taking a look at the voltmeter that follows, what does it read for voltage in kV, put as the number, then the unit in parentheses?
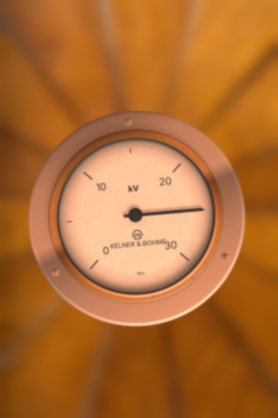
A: 25 (kV)
